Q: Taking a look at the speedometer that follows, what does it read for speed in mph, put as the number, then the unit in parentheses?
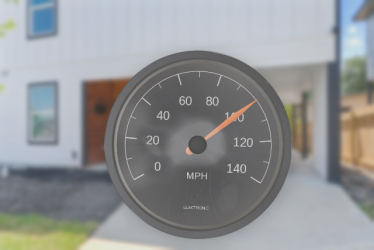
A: 100 (mph)
